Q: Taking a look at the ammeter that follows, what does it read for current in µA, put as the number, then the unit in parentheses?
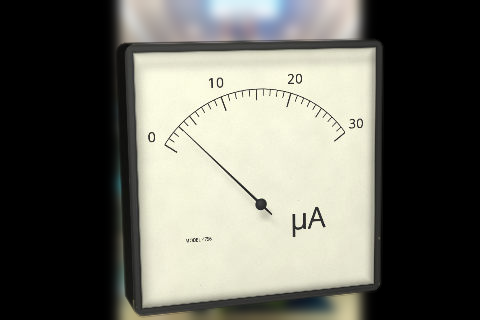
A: 3 (µA)
